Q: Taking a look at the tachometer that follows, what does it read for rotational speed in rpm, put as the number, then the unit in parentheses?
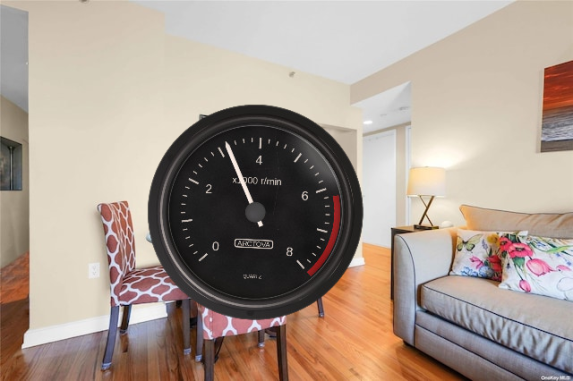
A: 3200 (rpm)
